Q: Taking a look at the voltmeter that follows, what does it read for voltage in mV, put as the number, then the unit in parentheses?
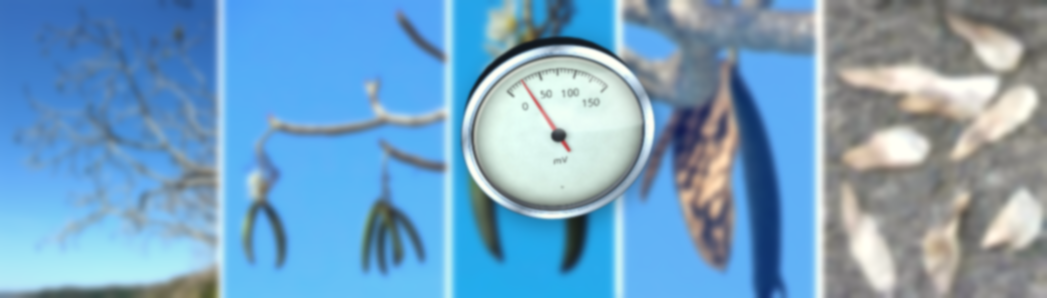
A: 25 (mV)
